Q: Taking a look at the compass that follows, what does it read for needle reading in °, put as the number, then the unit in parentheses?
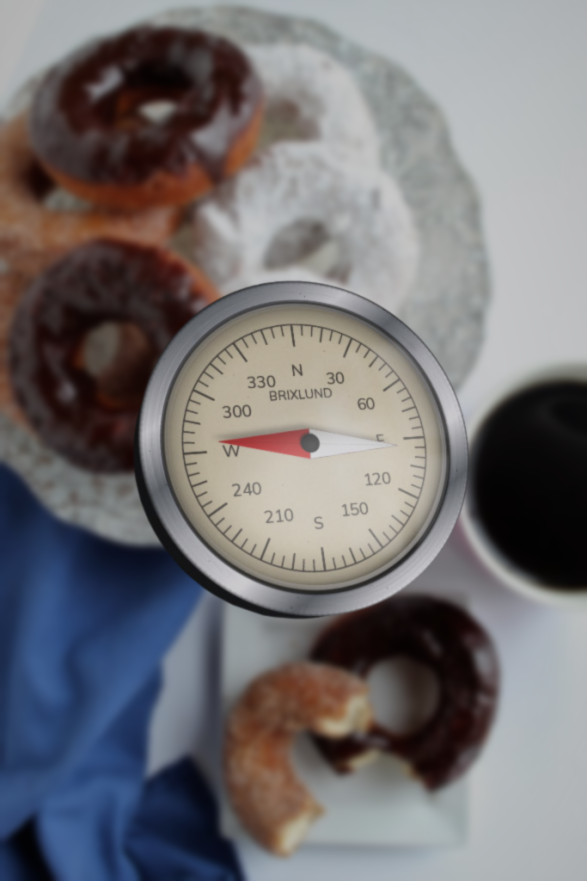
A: 275 (°)
